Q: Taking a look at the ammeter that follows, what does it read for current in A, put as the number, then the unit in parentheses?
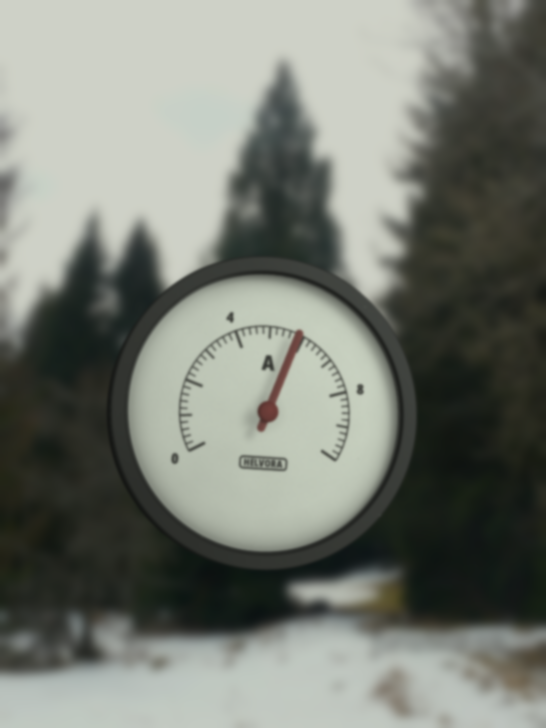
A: 5.8 (A)
